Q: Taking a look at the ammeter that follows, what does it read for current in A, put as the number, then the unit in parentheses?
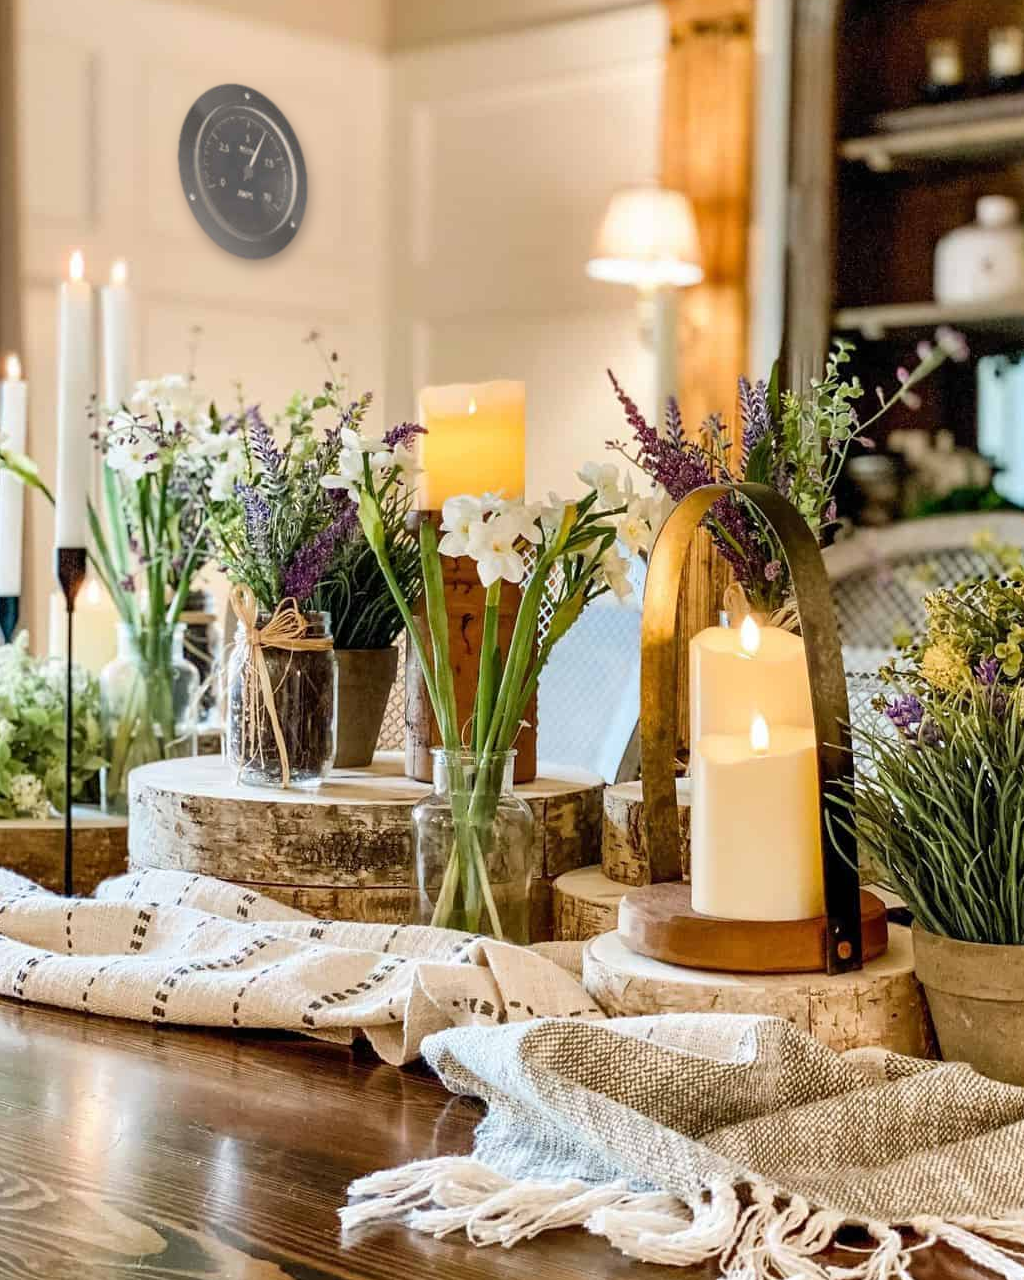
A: 6 (A)
